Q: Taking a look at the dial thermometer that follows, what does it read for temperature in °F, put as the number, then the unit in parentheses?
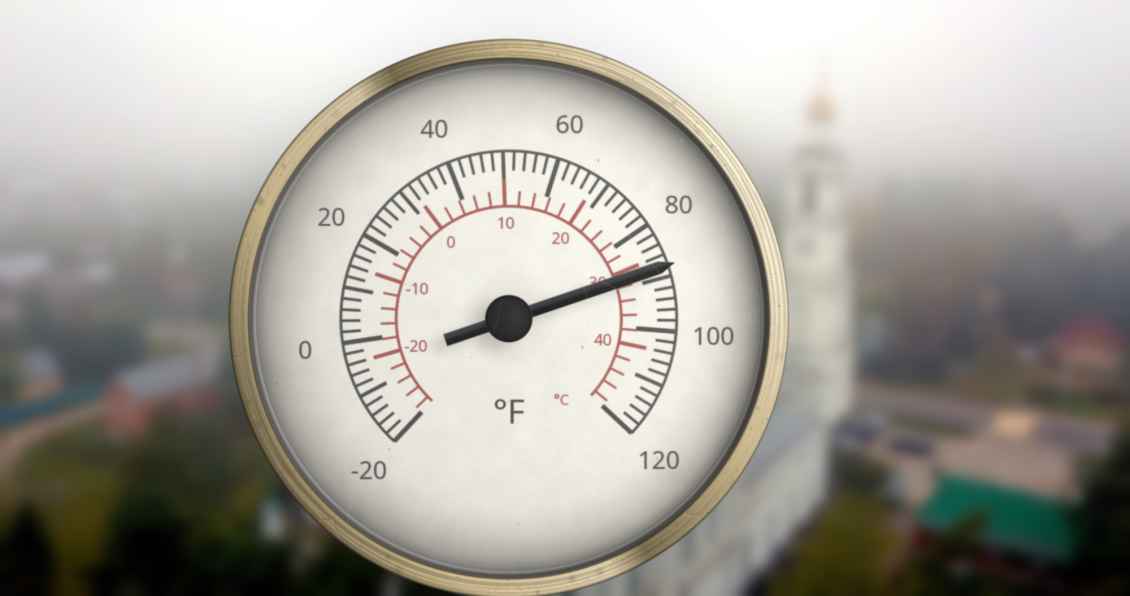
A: 88 (°F)
